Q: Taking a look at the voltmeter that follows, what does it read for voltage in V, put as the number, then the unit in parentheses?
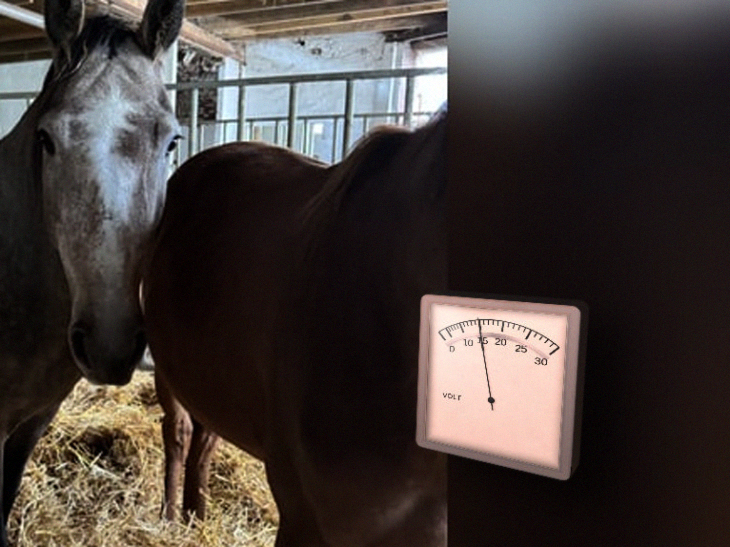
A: 15 (V)
